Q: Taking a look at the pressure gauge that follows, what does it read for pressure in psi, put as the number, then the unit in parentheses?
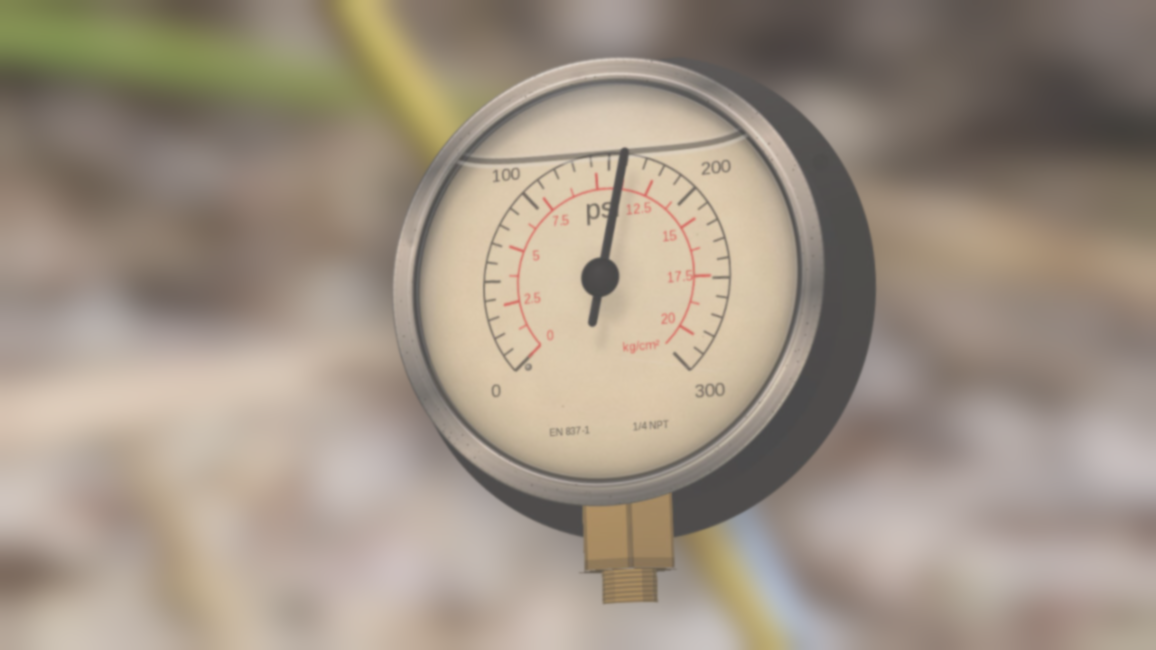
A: 160 (psi)
